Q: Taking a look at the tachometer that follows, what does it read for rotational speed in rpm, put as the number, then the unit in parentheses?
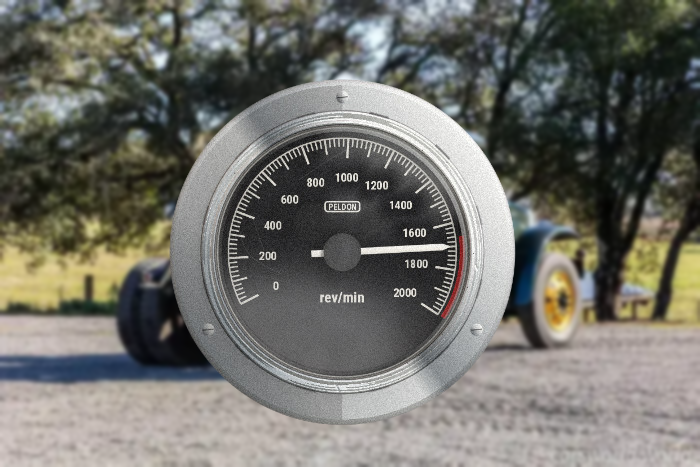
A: 1700 (rpm)
